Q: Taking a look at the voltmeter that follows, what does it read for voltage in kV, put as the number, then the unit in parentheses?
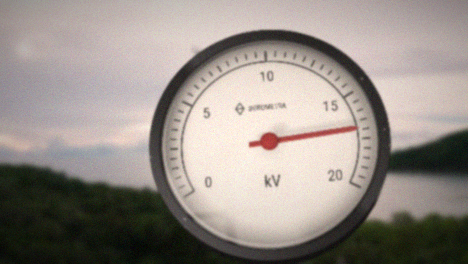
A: 17 (kV)
